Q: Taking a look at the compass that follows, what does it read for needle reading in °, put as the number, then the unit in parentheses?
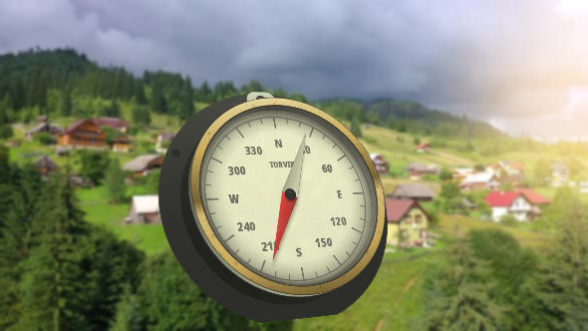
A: 205 (°)
